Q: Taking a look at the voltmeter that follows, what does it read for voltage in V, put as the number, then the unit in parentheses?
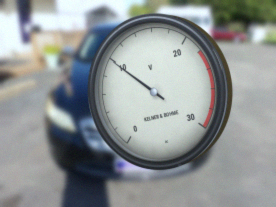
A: 10 (V)
